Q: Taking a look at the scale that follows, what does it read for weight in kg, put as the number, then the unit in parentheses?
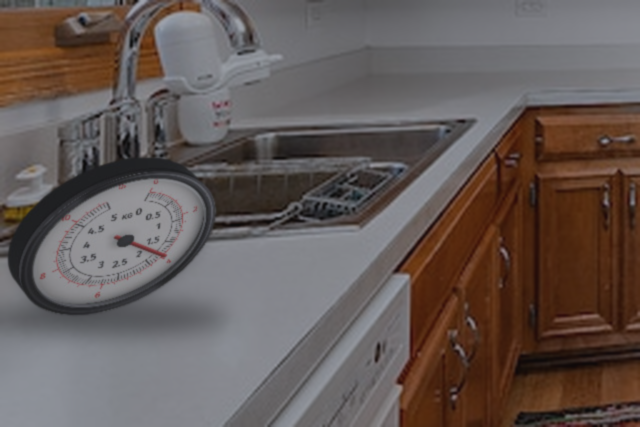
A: 1.75 (kg)
